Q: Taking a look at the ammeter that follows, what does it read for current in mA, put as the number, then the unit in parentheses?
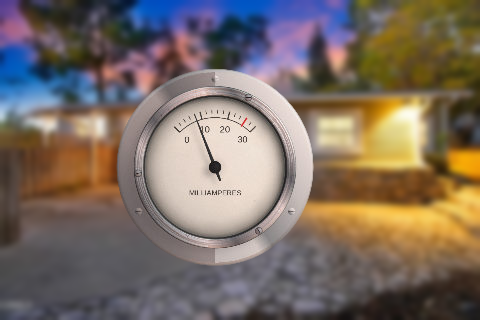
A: 8 (mA)
